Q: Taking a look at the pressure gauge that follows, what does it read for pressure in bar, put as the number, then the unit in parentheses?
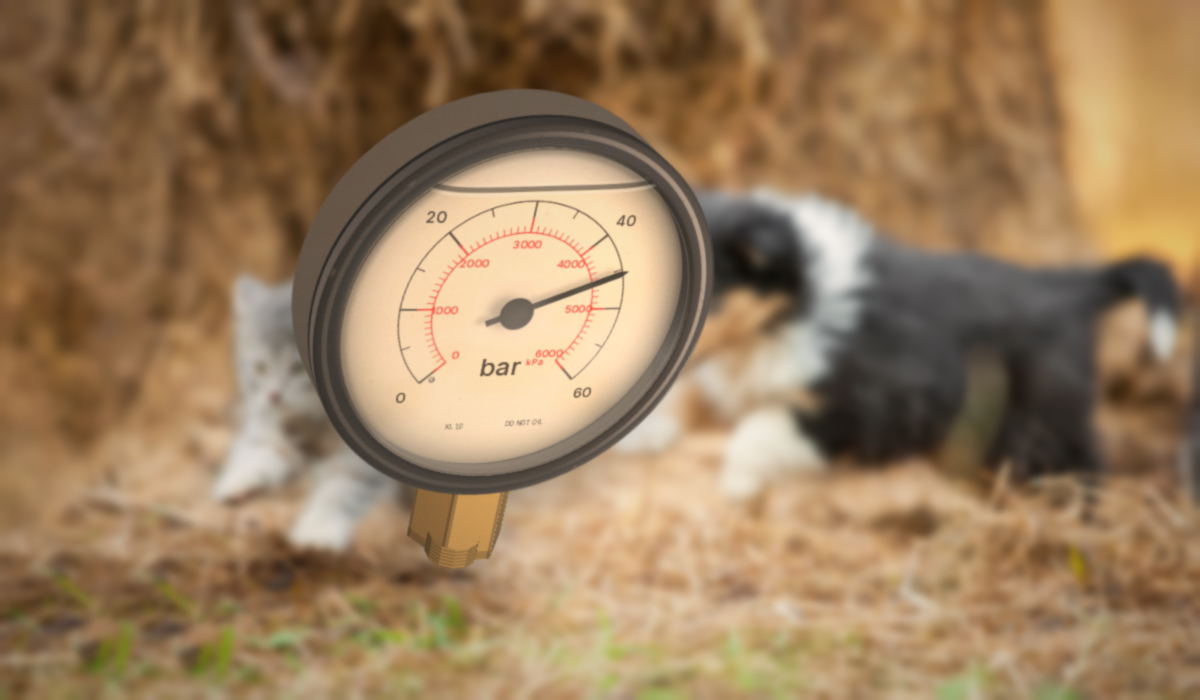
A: 45 (bar)
